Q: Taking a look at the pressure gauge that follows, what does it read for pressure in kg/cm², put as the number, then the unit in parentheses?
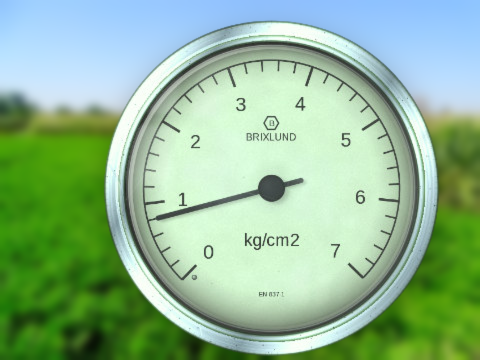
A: 0.8 (kg/cm²)
